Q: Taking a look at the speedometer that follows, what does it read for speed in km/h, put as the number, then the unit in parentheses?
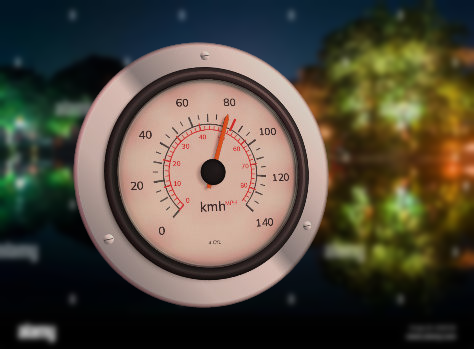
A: 80 (km/h)
